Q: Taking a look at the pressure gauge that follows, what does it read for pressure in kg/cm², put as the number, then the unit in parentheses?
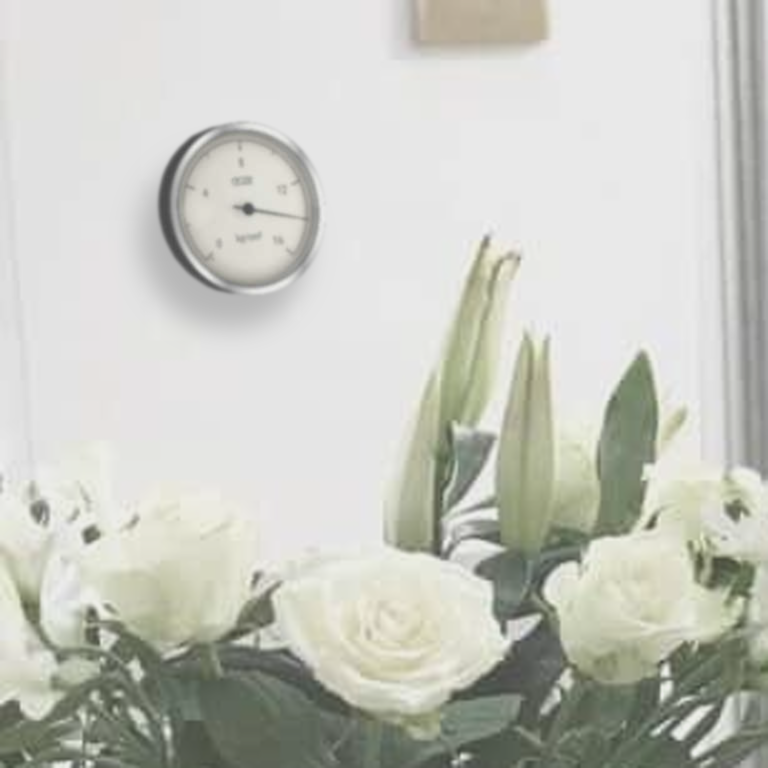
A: 14 (kg/cm²)
